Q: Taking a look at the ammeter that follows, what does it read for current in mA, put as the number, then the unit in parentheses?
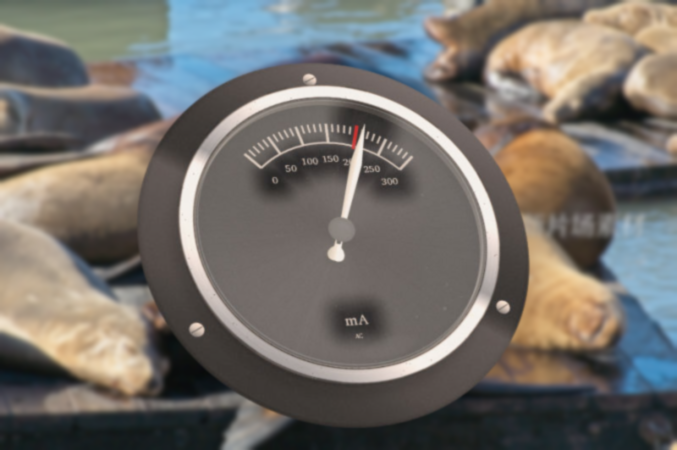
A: 210 (mA)
